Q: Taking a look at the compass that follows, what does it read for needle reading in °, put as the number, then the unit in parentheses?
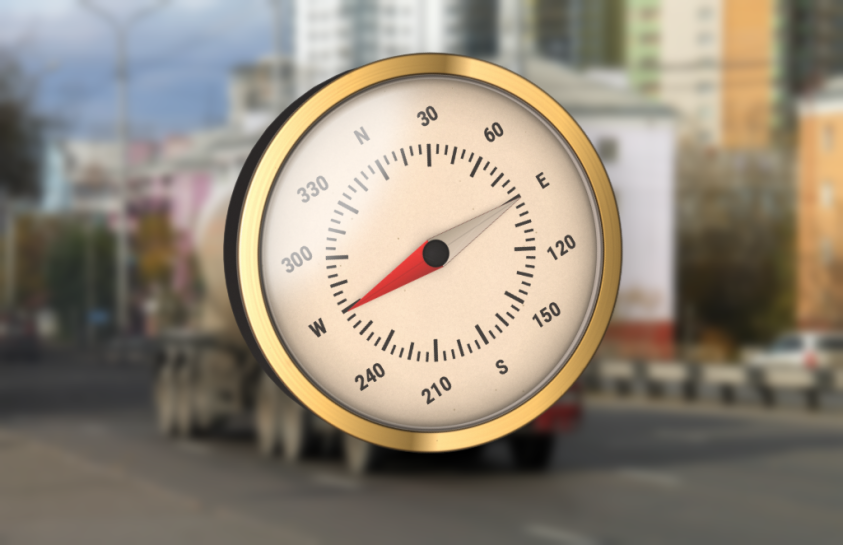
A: 270 (°)
